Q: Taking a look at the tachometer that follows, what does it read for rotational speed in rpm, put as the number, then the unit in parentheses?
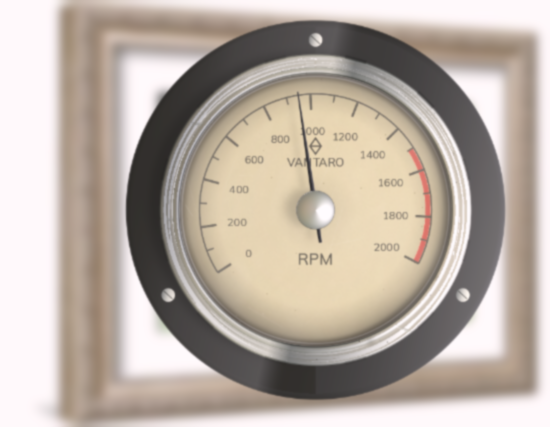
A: 950 (rpm)
